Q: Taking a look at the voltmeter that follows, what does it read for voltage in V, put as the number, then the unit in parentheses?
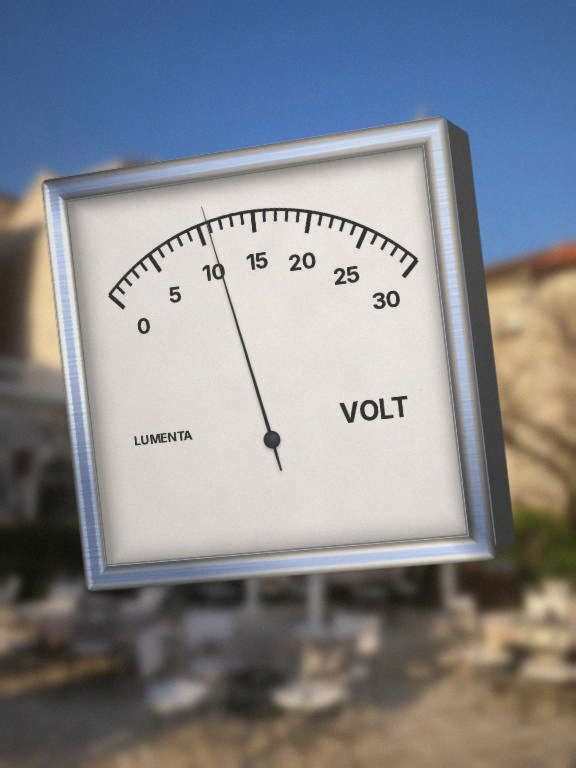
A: 11 (V)
